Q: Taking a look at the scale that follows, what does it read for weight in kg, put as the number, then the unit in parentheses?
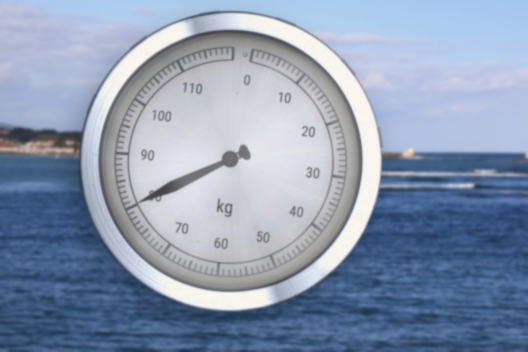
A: 80 (kg)
